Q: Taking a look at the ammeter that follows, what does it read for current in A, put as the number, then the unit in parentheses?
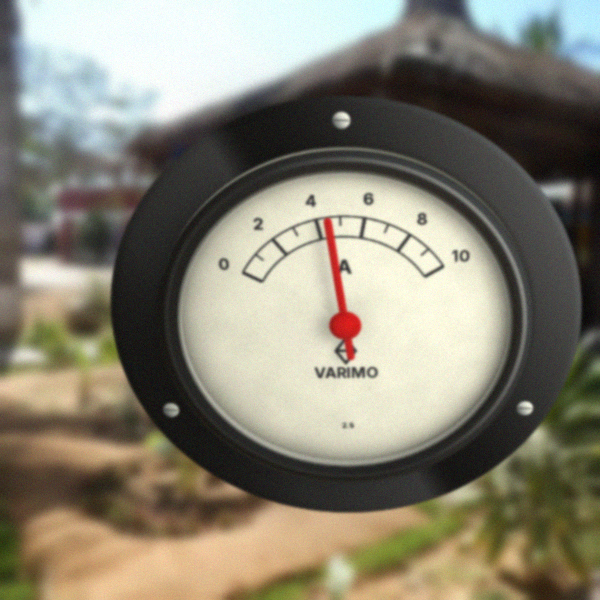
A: 4.5 (A)
